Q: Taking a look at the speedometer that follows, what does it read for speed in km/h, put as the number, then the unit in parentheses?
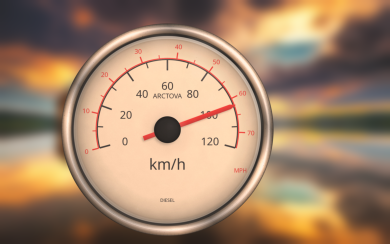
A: 100 (km/h)
